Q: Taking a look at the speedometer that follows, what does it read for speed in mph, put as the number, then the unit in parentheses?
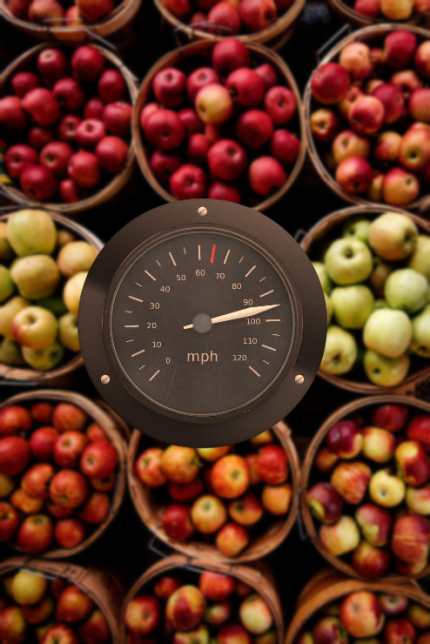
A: 95 (mph)
